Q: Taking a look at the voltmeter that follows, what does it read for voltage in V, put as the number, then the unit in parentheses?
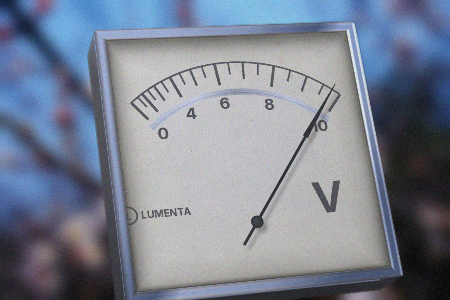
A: 9.75 (V)
